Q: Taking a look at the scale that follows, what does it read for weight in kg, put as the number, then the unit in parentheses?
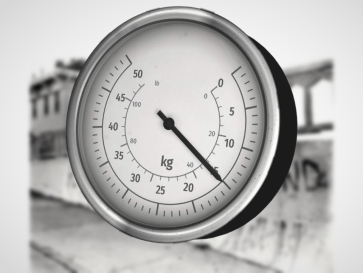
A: 15 (kg)
